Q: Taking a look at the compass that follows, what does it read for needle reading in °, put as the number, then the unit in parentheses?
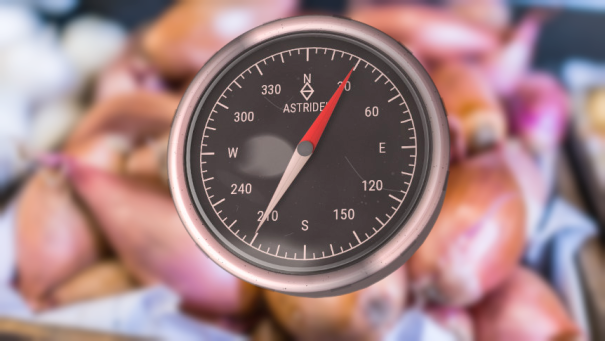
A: 30 (°)
